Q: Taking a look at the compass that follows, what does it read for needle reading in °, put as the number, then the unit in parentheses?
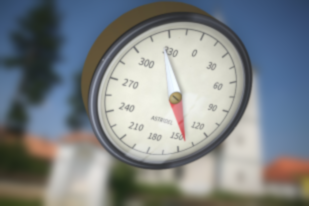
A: 142.5 (°)
